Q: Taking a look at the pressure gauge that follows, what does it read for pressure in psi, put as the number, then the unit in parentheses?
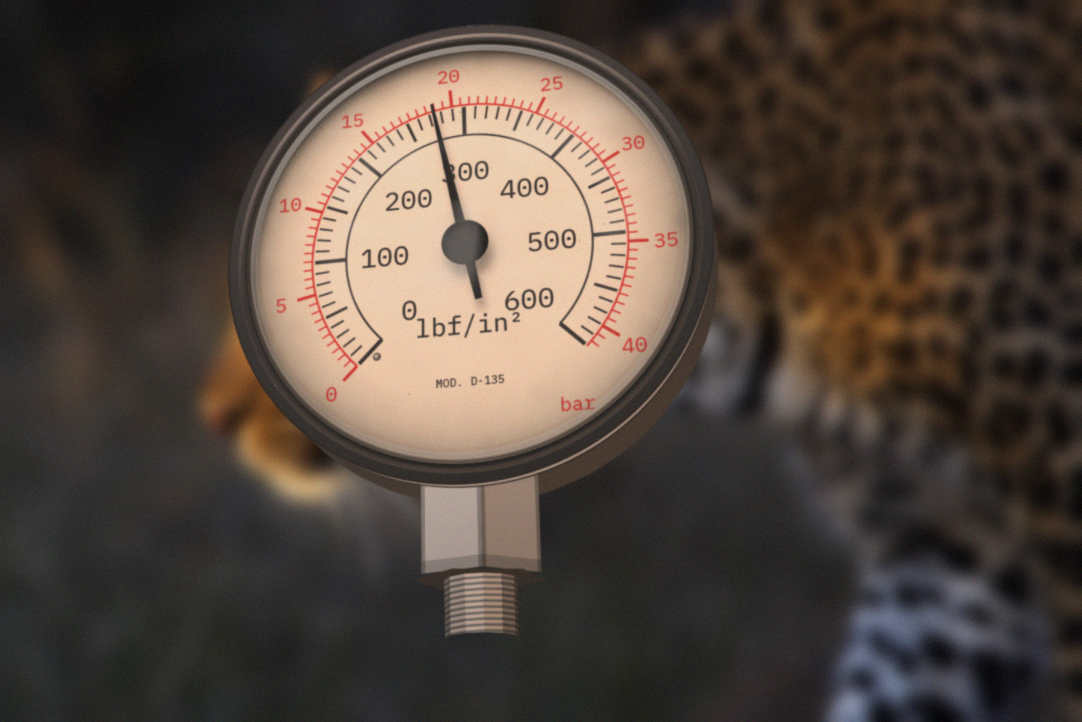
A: 275 (psi)
